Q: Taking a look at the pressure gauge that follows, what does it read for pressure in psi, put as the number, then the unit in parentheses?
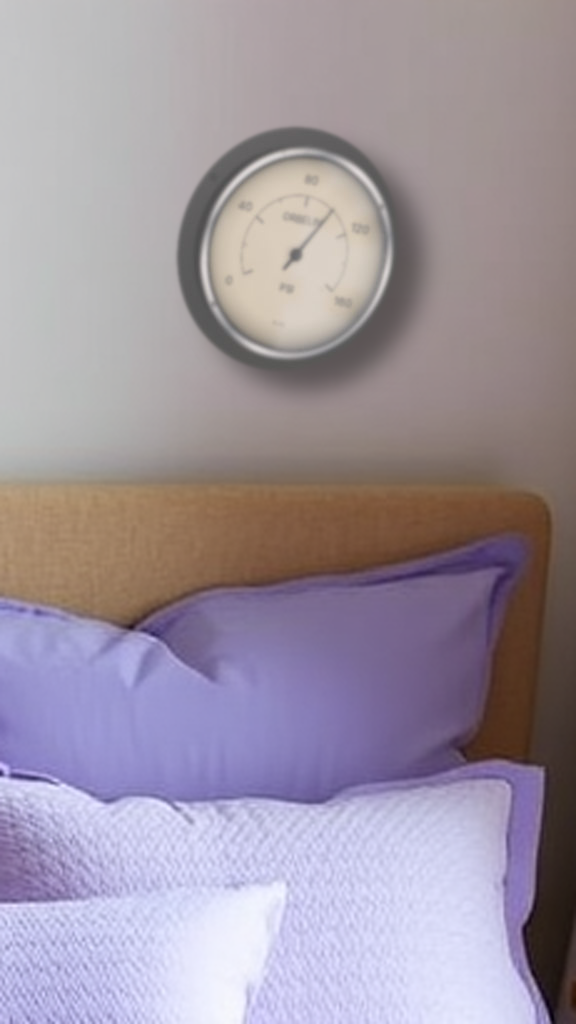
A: 100 (psi)
